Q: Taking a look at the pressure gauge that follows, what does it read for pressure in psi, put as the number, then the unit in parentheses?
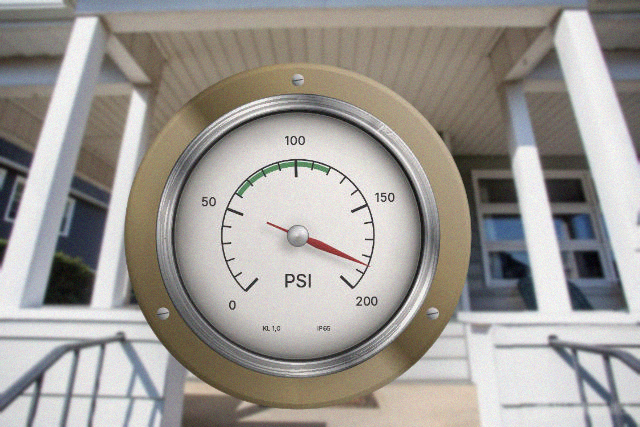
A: 185 (psi)
